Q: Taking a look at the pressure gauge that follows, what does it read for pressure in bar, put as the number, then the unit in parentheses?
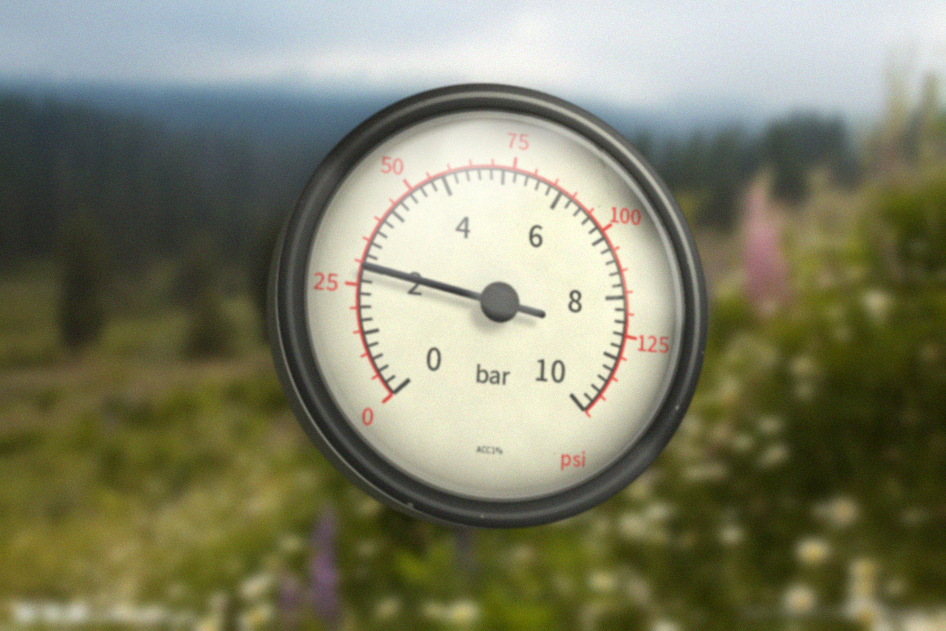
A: 2 (bar)
